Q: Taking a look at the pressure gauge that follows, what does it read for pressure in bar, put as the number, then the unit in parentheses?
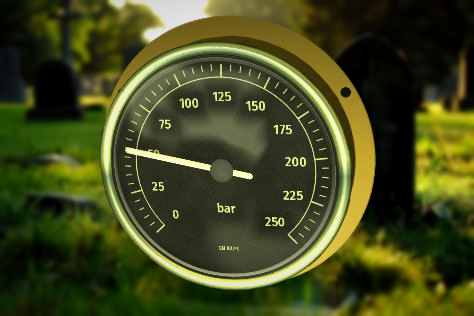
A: 50 (bar)
